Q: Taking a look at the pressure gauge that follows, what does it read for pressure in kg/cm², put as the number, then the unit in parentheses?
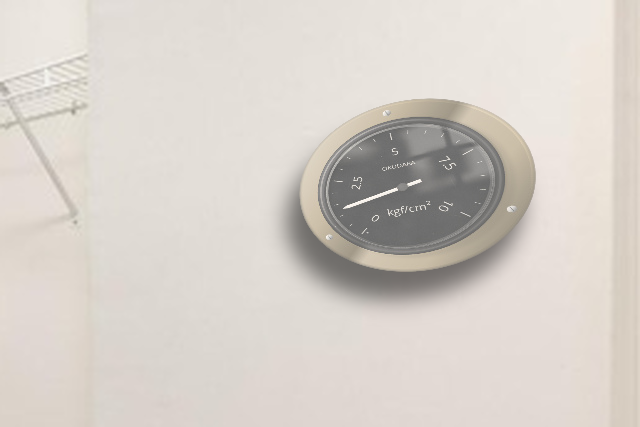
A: 1.25 (kg/cm²)
